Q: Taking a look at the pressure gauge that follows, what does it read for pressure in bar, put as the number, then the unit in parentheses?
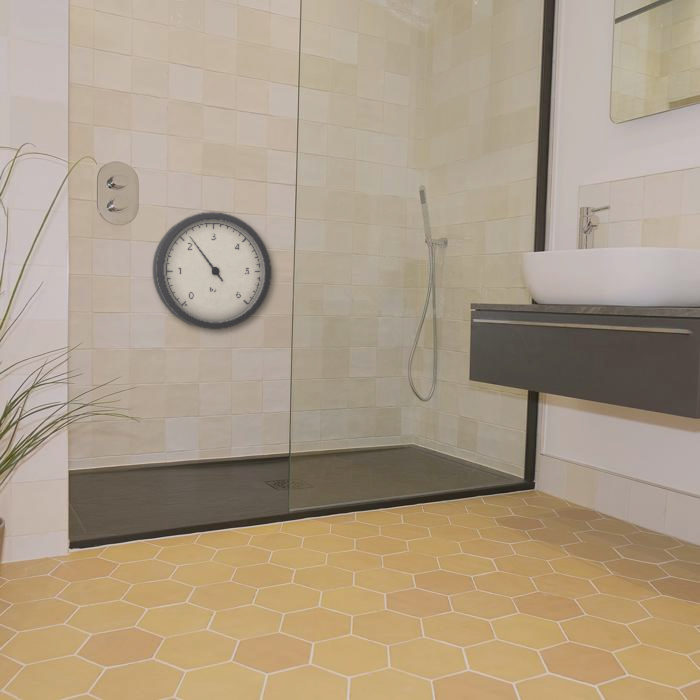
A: 2.2 (bar)
